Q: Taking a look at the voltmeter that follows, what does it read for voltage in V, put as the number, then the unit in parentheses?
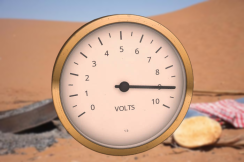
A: 9 (V)
